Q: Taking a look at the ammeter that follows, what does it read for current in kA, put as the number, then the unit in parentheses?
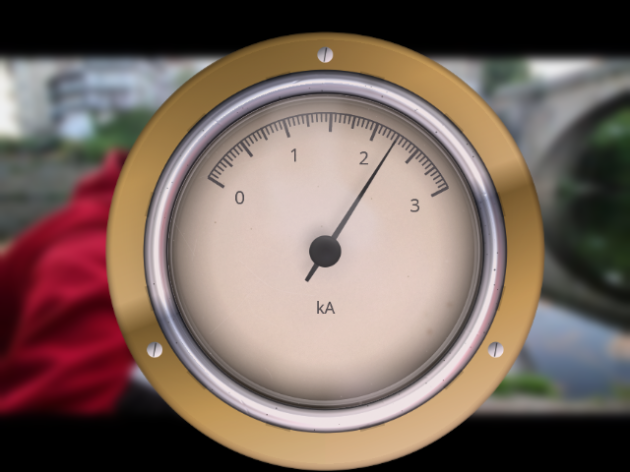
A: 2.25 (kA)
